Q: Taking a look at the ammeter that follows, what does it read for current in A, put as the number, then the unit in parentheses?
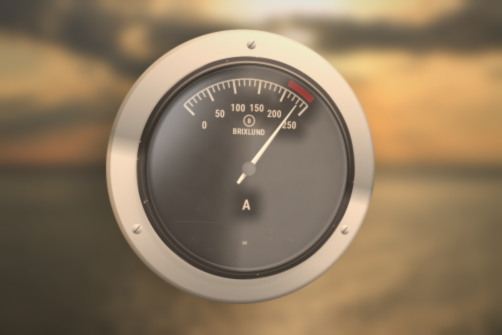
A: 230 (A)
